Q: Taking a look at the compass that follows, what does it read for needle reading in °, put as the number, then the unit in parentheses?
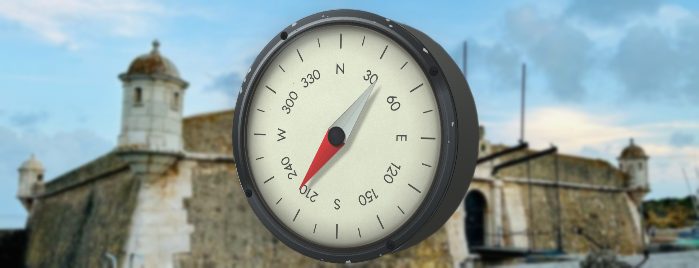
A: 217.5 (°)
